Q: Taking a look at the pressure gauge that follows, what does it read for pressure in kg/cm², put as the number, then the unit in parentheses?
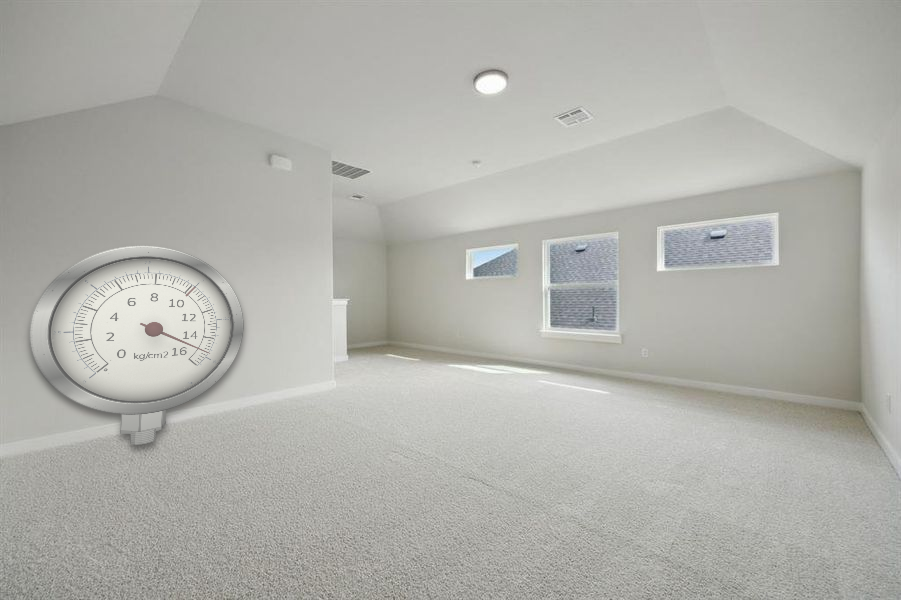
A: 15 (kg/cm²)
